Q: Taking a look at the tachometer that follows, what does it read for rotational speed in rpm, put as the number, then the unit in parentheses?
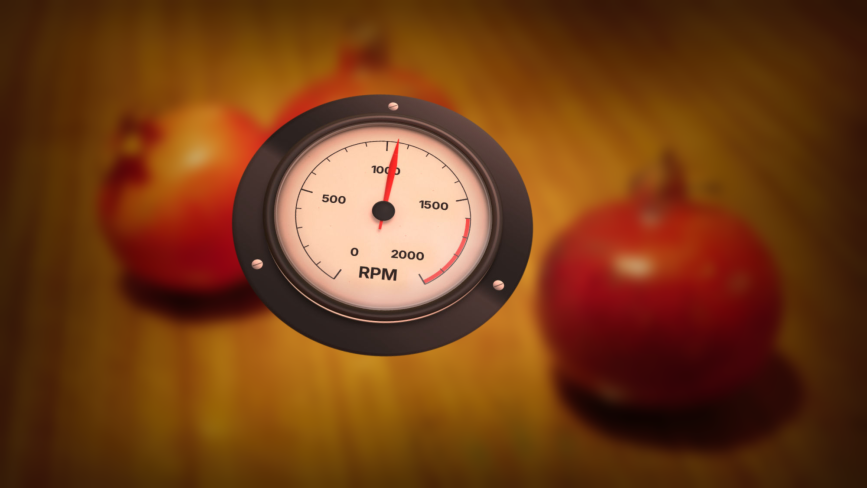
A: 1050 (rpm)
